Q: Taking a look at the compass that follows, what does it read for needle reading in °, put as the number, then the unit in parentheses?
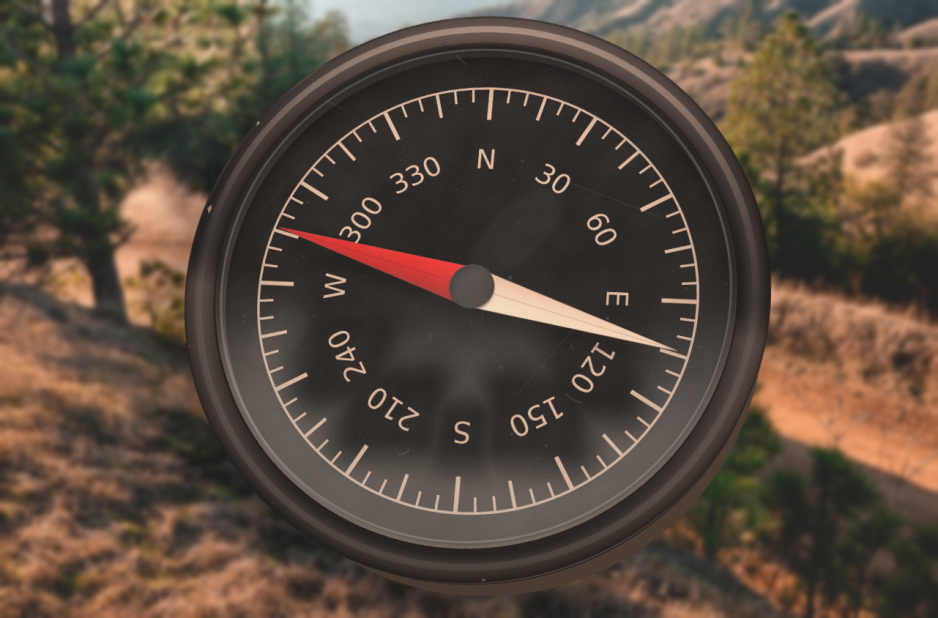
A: 285 (°)
